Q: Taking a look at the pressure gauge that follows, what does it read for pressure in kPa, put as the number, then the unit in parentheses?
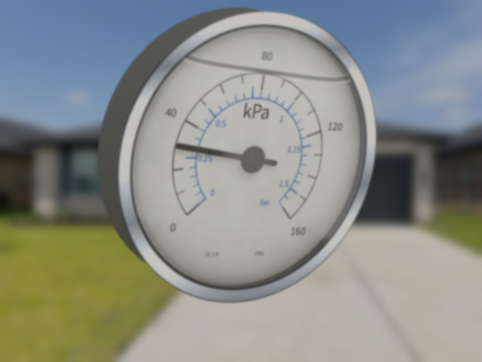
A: 30 (kPa)
